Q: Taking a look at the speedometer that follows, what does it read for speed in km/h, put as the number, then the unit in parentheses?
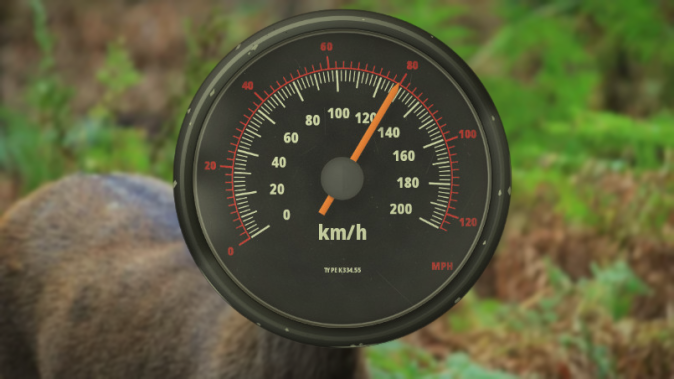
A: 128 (km/h)
